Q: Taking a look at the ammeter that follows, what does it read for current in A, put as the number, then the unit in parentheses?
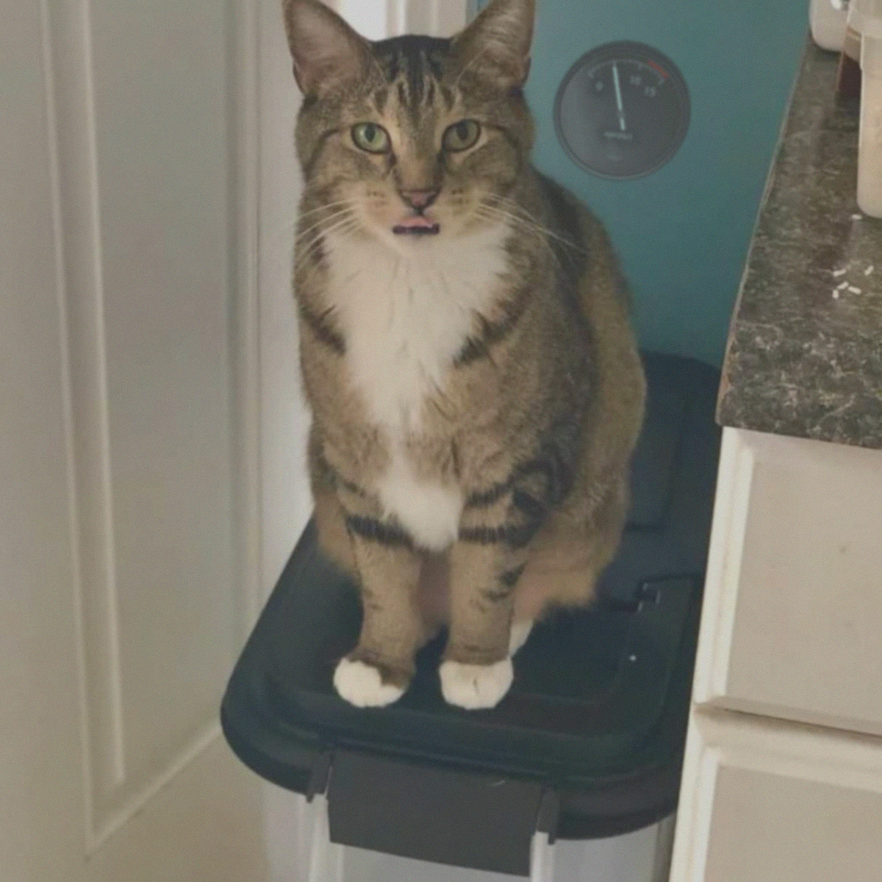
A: 5 (A)
